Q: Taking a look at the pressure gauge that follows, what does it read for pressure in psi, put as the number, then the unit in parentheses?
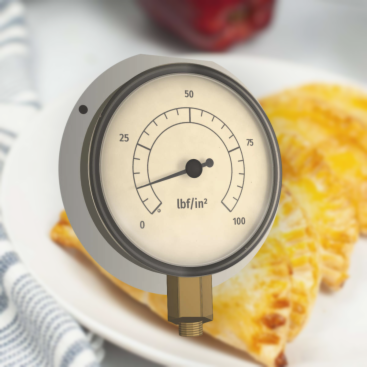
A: 10 (psi)
